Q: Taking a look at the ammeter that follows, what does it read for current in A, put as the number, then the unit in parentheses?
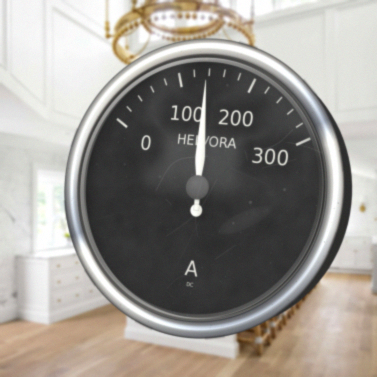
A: 140 (A)
